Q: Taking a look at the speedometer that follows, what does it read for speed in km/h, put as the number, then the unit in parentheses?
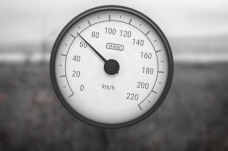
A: 65 (km/h)
